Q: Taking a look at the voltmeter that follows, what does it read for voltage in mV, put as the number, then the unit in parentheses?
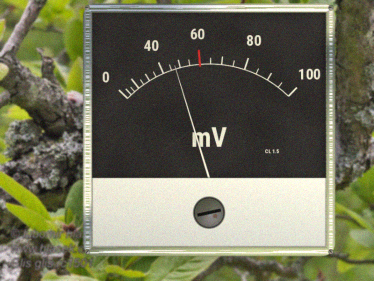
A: 47.5 (mV)
